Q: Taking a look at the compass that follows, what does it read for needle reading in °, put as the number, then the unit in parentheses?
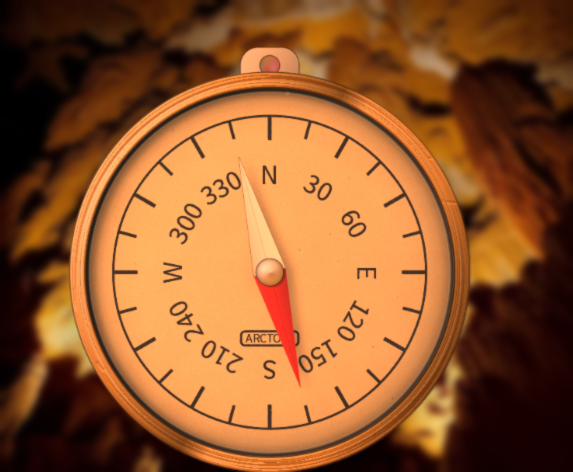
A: 165 (°)
